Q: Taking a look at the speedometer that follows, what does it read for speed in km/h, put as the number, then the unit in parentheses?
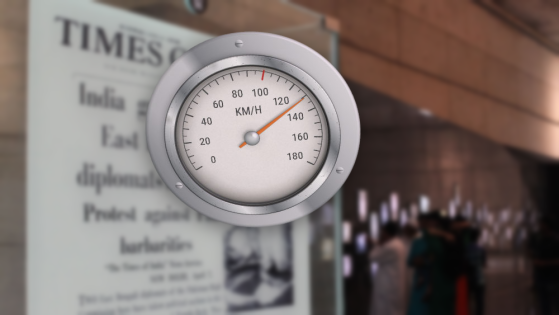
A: 130 (km/h)
